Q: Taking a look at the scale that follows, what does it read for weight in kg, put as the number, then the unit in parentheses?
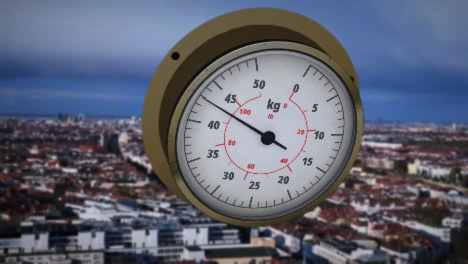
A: 43 (kg)
